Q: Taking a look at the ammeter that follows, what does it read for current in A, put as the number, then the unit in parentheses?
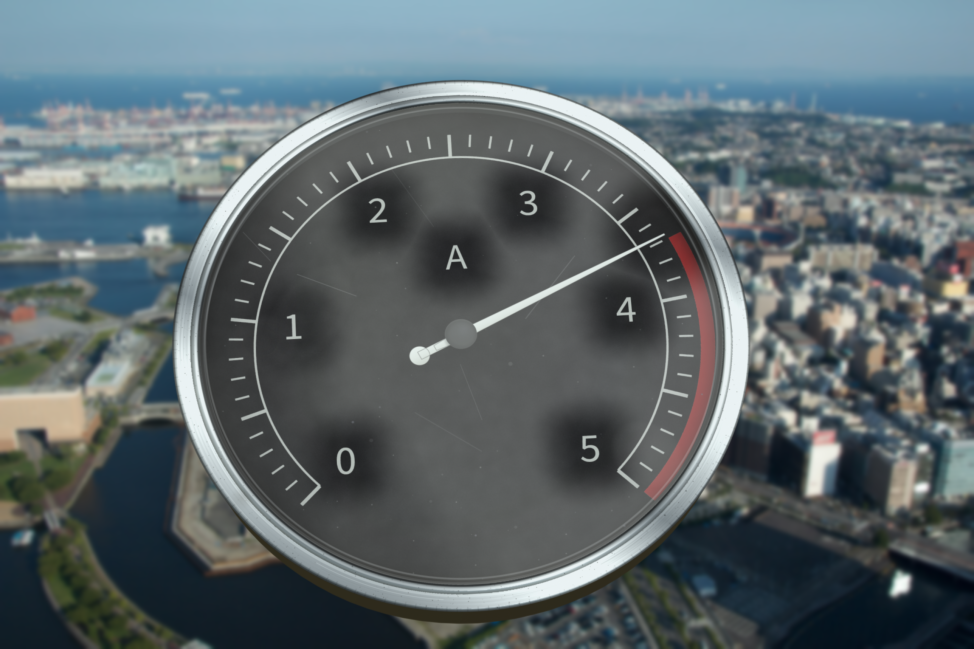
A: 3.7 (A)
